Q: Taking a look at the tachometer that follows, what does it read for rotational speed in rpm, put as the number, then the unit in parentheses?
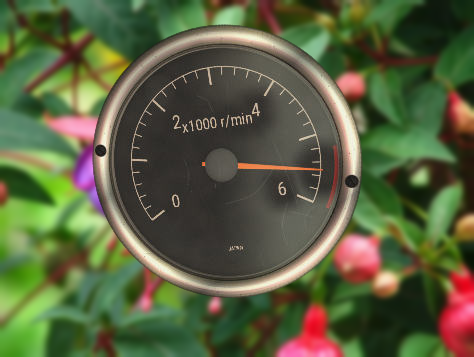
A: 5500 (rpm)
